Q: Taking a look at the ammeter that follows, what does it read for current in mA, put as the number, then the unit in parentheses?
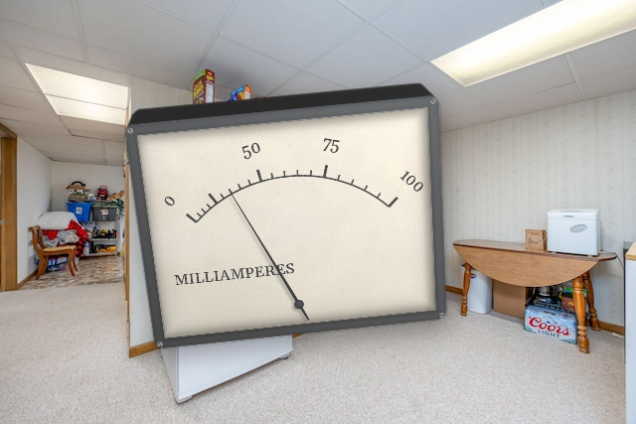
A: 35 (mA)
